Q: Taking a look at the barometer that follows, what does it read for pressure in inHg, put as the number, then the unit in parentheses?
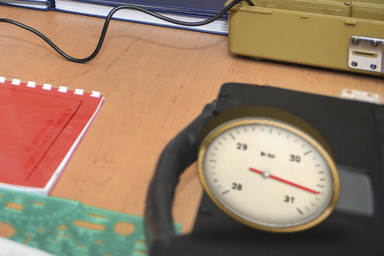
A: 30.6 (inHg)
